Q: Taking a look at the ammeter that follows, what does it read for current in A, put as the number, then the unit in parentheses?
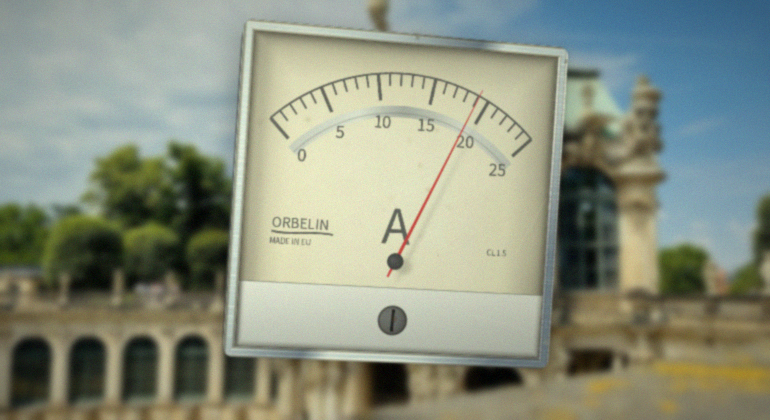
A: 19 (A)
